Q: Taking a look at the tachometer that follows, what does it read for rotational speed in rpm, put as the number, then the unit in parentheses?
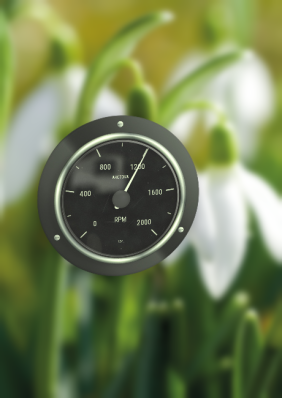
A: 1200 (rpm)
